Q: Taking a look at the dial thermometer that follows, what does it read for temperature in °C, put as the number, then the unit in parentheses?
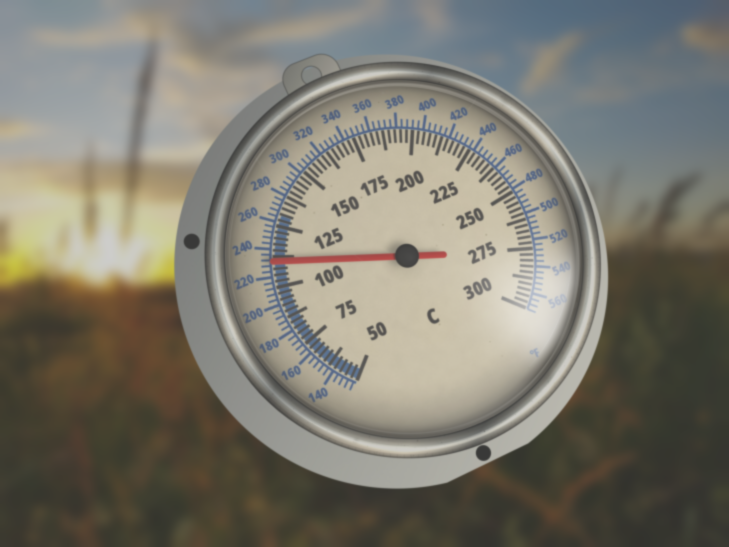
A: 110 (°C)
